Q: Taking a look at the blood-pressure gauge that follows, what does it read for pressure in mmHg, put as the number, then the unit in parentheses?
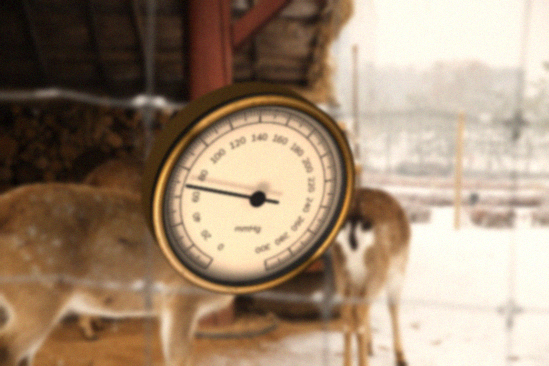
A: 70 (mmHg)
